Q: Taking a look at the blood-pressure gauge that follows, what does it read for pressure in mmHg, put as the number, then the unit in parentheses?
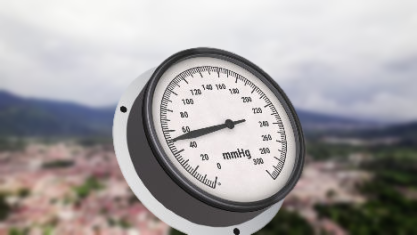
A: 50 (mmHg)
